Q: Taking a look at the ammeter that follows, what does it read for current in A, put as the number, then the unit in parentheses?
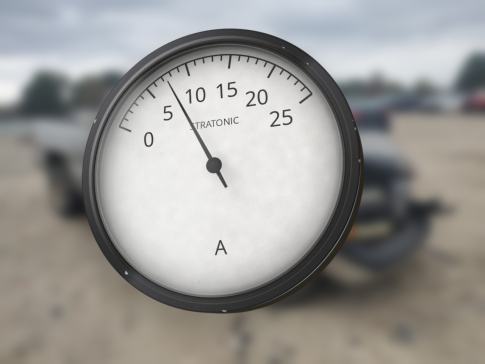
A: 7.5 (A)
